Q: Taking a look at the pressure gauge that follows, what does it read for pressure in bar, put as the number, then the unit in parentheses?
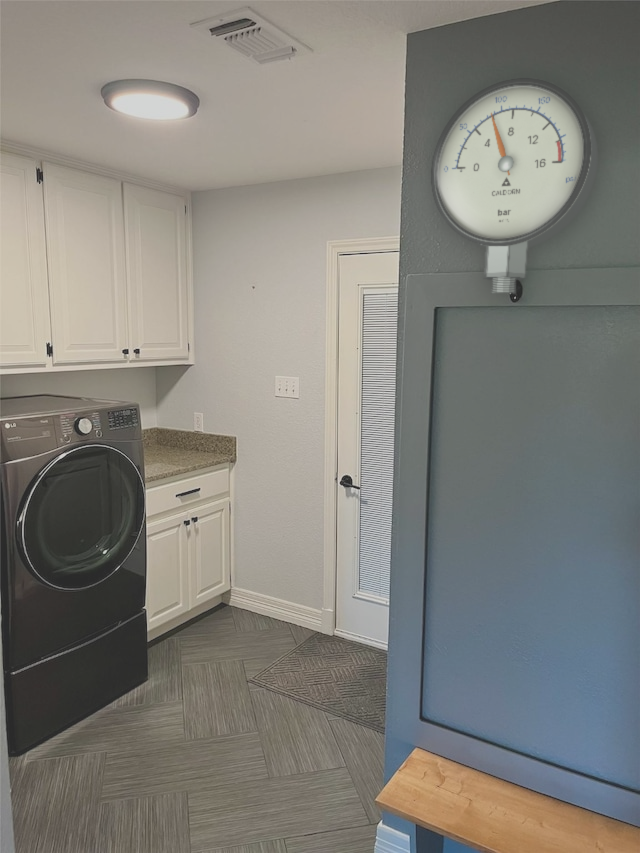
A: 6 (bar)
